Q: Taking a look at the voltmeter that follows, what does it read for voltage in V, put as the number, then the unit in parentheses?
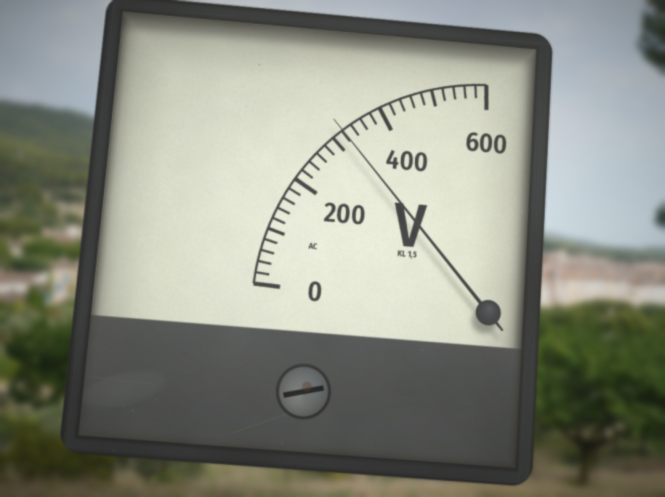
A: 320 (V)
